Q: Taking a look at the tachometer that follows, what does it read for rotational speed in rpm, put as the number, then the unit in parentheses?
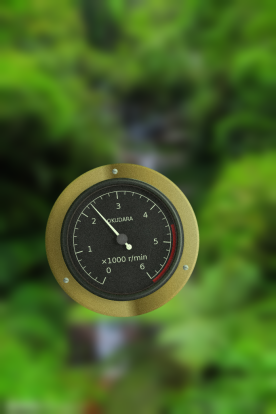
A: 2300 (rpm)
